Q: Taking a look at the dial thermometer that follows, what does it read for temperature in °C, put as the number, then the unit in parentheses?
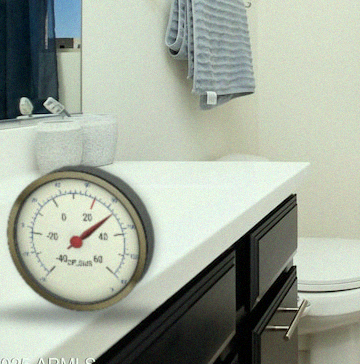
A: 30 (°C)
